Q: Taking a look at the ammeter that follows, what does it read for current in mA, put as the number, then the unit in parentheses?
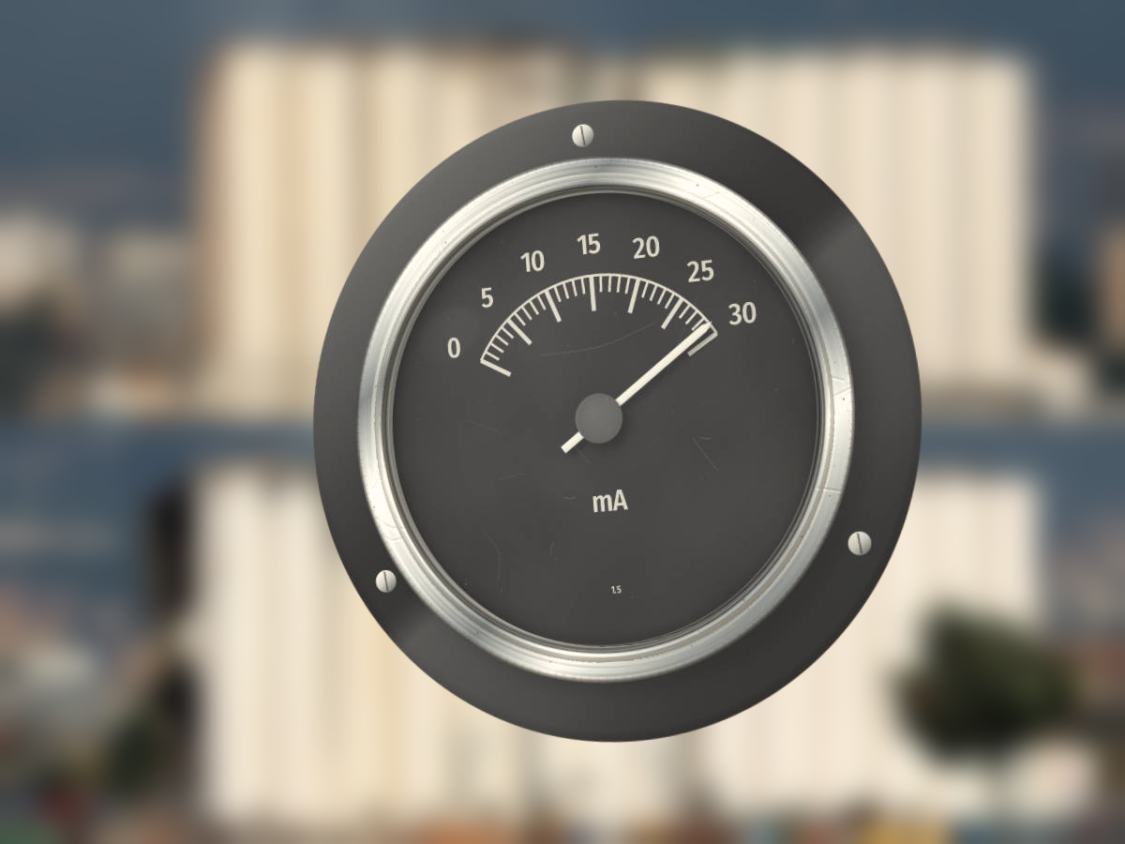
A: 29 (mA)
